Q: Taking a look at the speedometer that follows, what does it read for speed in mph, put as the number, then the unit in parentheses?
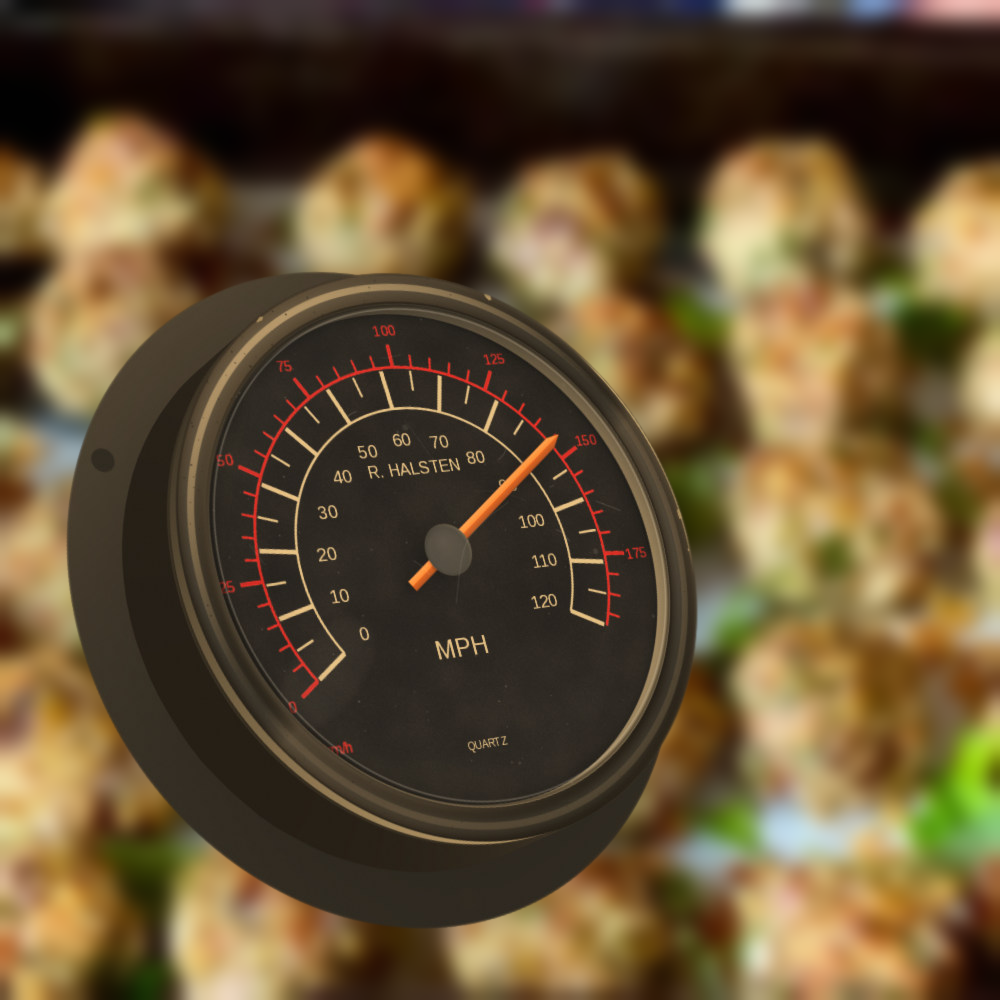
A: 90 (mph)
